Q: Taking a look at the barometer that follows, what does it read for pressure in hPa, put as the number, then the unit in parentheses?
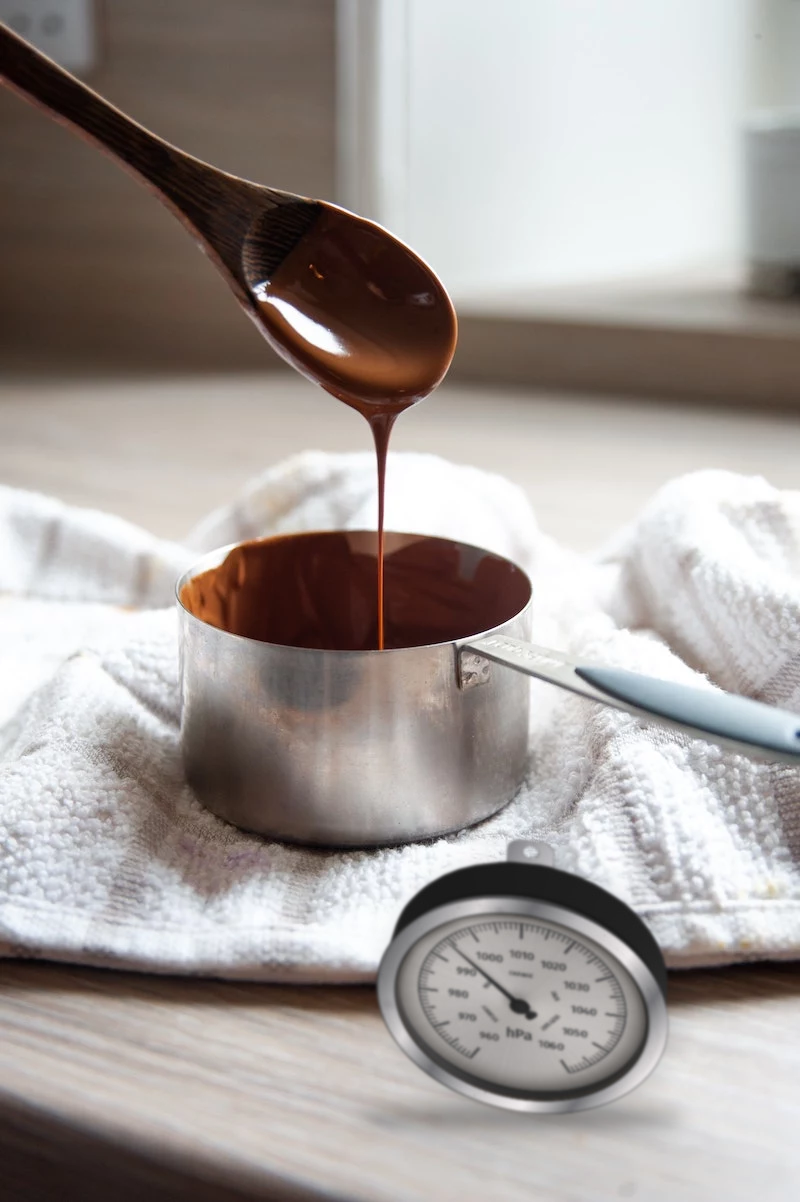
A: 995 (hPa)
